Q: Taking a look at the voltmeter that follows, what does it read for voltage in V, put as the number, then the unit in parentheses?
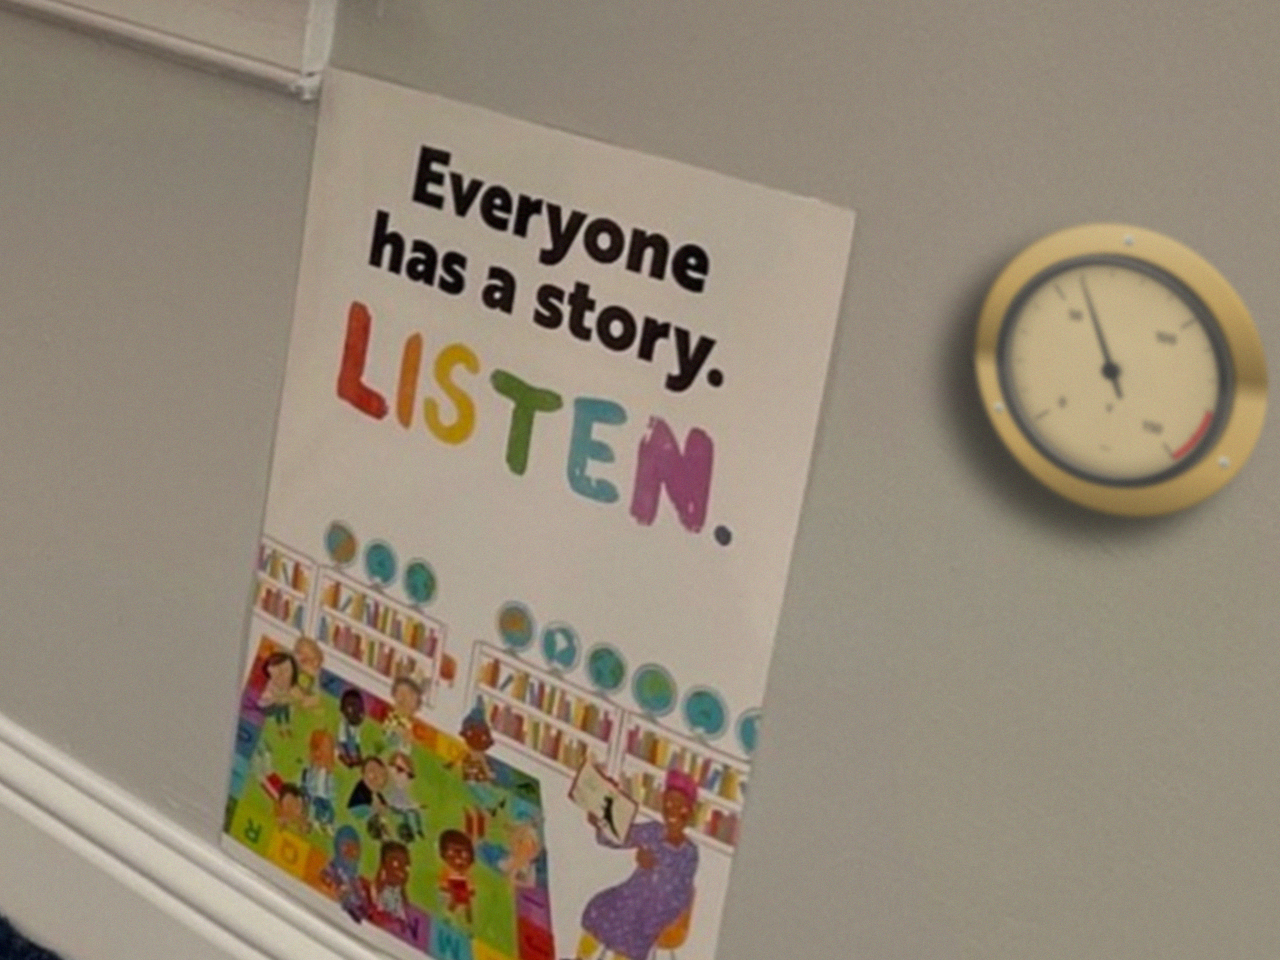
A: 60 (V)
